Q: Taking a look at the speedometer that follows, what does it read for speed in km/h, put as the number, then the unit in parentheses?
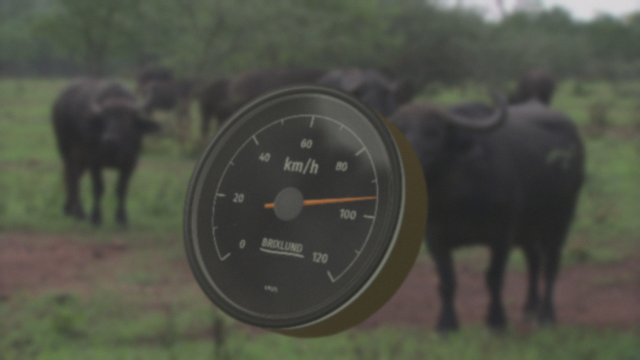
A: 95 (km/h)
